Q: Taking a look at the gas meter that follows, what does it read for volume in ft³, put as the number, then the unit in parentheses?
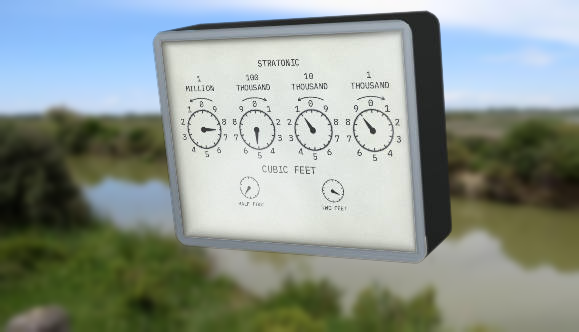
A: 750900 (ft³)
